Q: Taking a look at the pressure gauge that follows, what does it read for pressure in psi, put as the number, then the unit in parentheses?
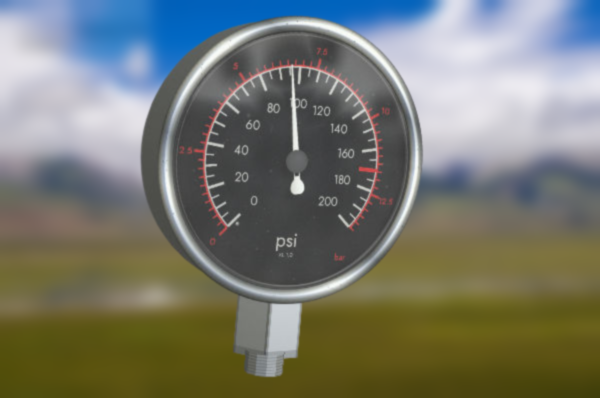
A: 95 (psi)
